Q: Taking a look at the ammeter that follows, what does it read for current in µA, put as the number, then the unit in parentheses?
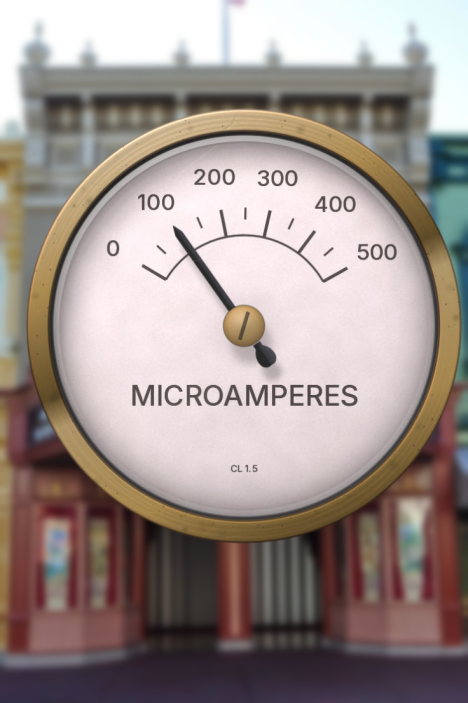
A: 100 (µA)
